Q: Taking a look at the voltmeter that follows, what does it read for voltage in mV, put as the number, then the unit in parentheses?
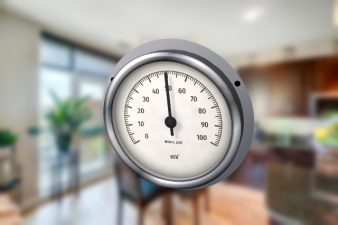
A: 50 (mV)
